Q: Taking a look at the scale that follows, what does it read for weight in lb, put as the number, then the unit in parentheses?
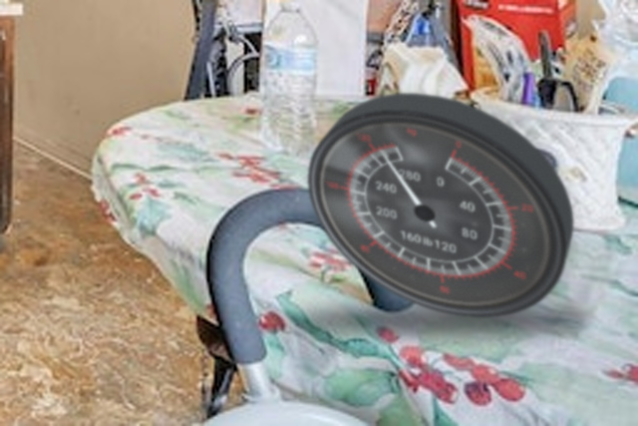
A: 270 (lb)
